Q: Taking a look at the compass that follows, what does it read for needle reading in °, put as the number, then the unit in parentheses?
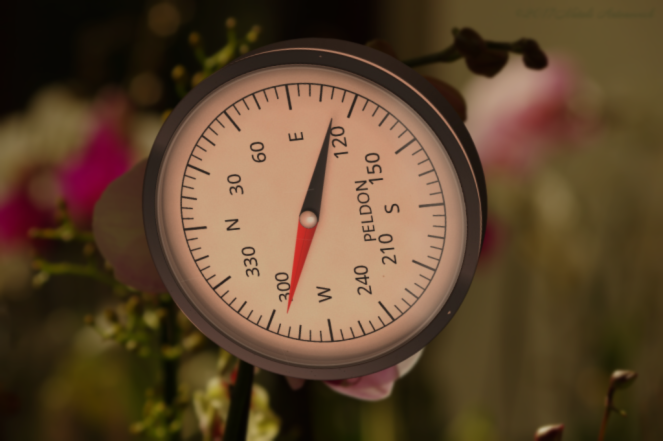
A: 292.5 (°)
